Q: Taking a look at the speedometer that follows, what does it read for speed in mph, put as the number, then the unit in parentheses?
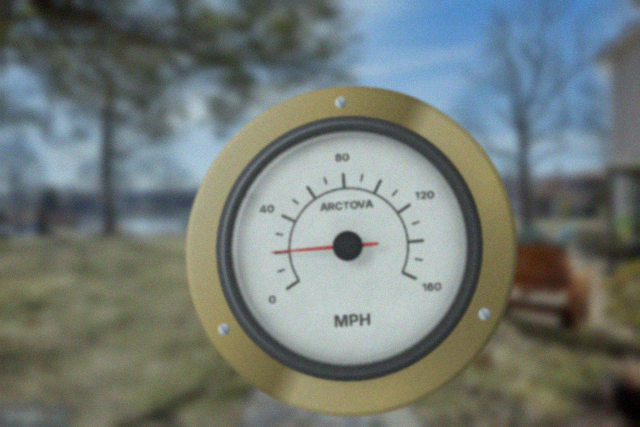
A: 20 (mph)
